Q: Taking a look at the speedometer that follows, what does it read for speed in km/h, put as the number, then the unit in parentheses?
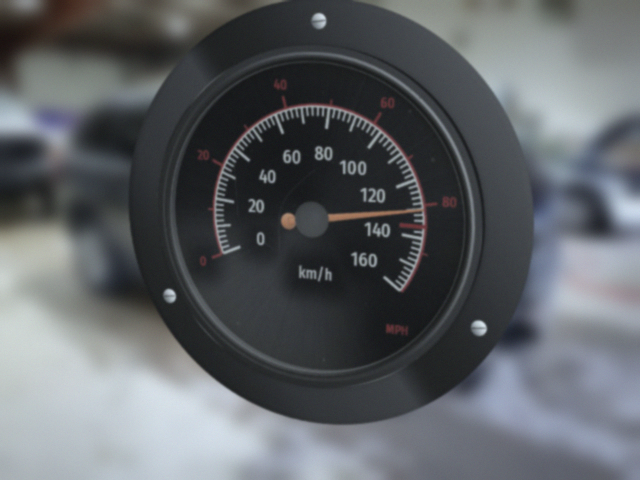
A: 130 (km/h)
